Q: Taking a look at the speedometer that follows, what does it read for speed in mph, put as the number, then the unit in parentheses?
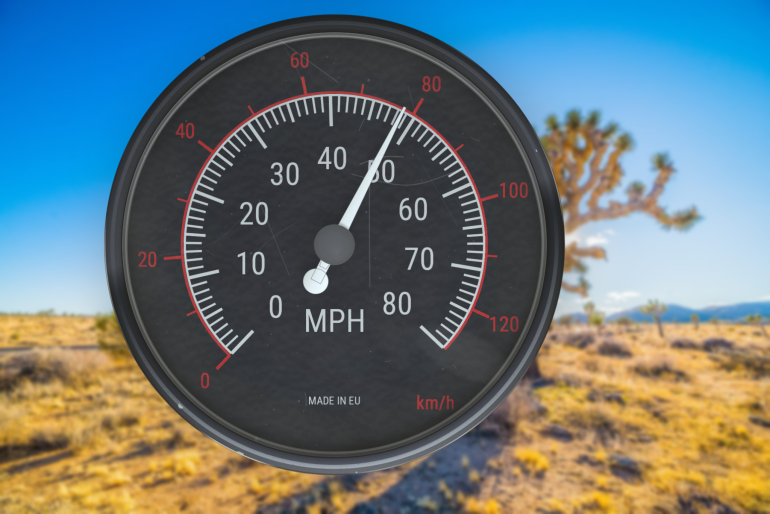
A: 48.5 (mph)
